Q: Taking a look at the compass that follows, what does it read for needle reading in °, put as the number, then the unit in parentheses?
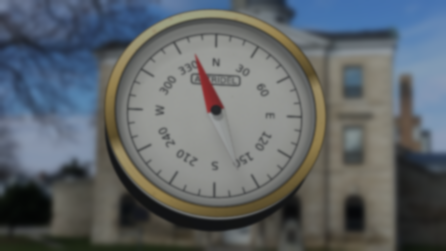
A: 340 (°)
